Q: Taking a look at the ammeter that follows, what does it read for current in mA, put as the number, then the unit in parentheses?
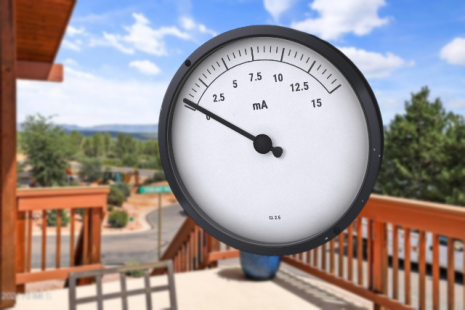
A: 0.5 (mA)
